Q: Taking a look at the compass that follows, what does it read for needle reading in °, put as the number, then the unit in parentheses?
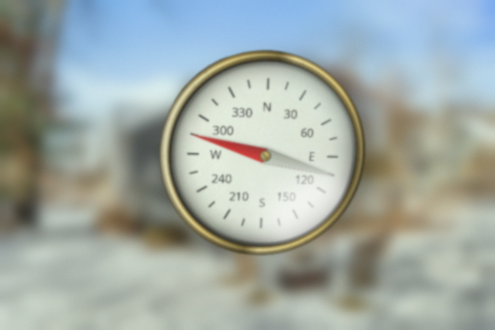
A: 285 (°)
